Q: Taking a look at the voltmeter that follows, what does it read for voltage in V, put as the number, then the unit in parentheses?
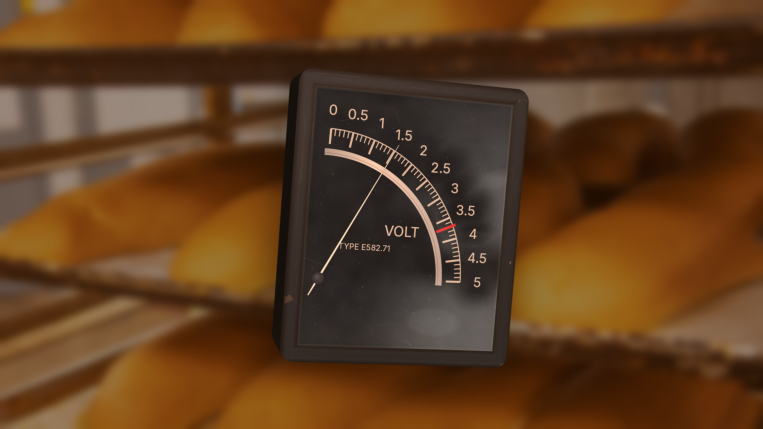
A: 1.5 (V)
